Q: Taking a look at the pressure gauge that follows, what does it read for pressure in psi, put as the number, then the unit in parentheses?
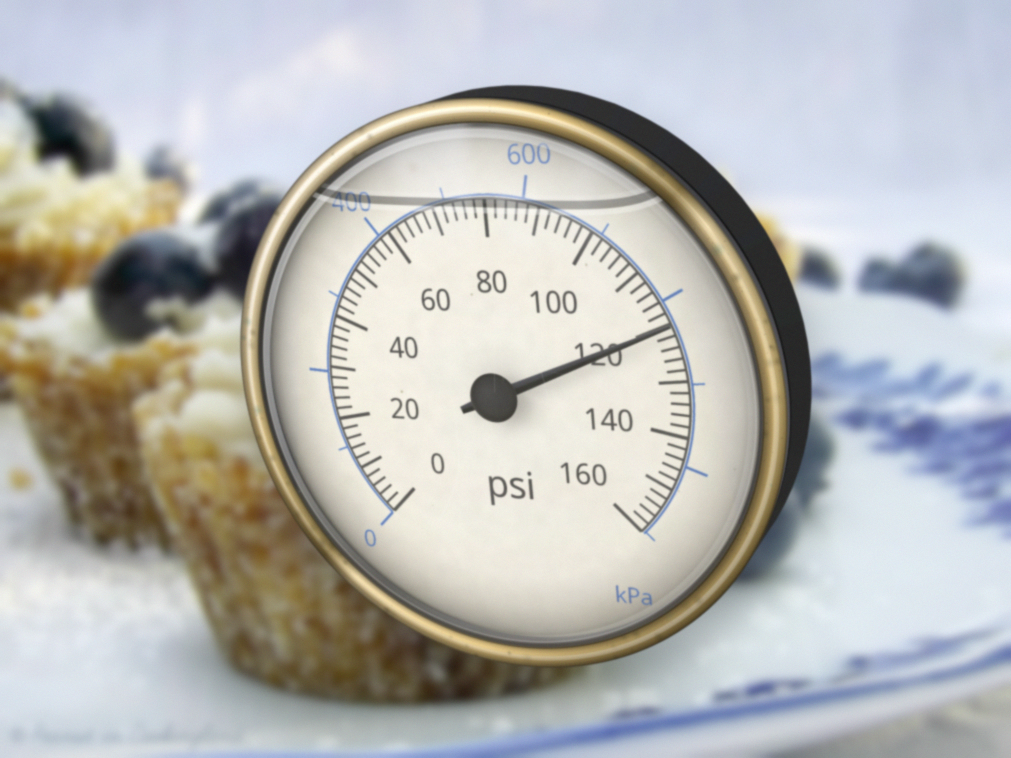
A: 120 (psi)
